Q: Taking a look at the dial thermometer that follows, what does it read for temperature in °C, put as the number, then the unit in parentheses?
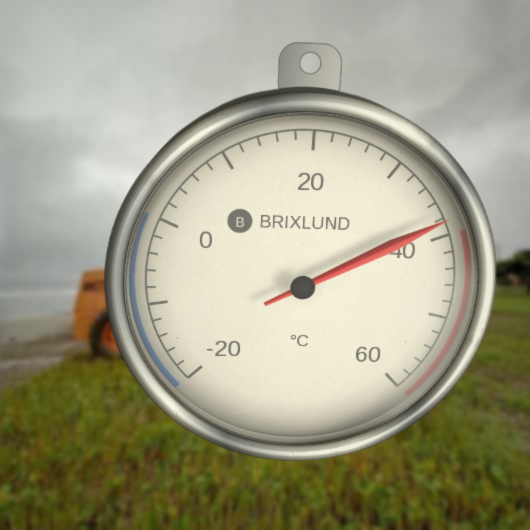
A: 38 (°C)
